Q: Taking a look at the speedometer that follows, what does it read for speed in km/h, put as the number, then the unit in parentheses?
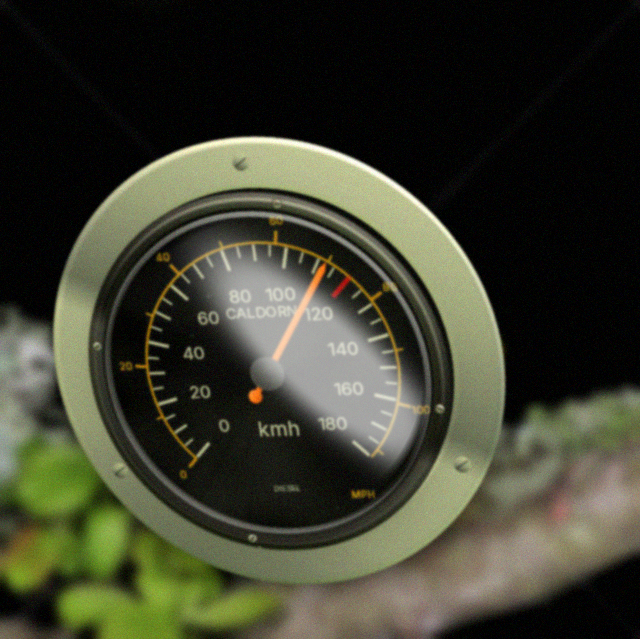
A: 112.5 (km/h)
